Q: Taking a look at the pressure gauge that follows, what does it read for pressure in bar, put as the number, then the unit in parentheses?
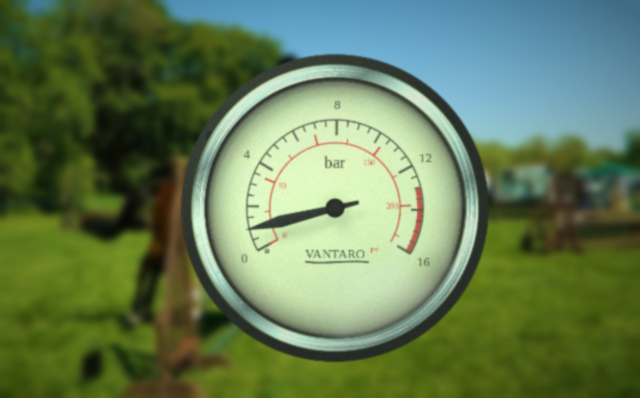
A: 1 (bar)
